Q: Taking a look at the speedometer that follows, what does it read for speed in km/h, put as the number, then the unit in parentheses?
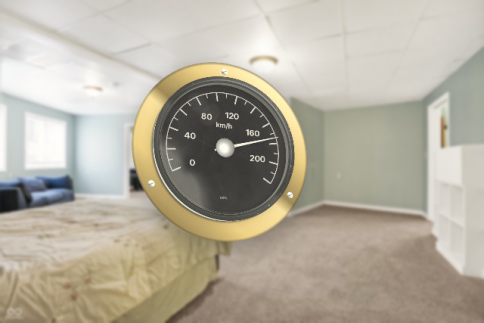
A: 175 (km/h)
